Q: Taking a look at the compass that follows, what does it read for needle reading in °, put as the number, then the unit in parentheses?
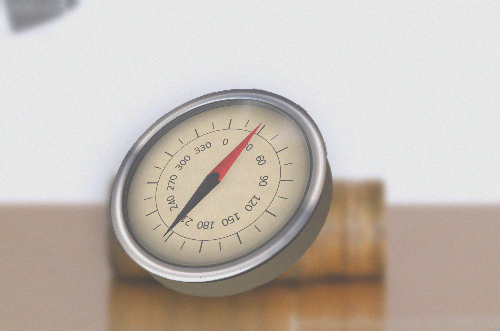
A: 30 (°)
